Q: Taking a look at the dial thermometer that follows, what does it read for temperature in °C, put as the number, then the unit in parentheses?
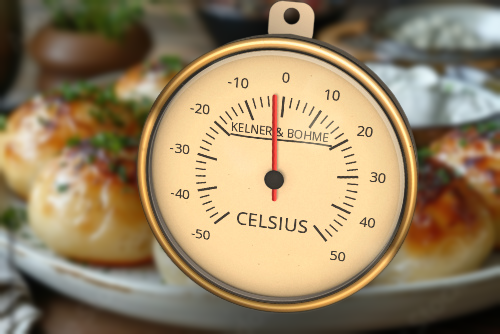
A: -2 (°C)
